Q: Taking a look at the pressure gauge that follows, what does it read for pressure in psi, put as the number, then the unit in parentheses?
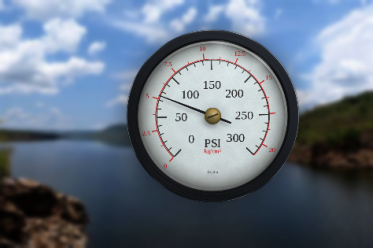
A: 75 (psi)
